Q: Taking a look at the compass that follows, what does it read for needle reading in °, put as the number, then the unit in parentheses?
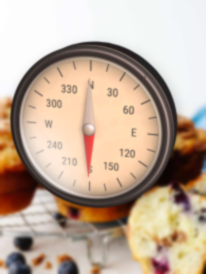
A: 180 (°)
